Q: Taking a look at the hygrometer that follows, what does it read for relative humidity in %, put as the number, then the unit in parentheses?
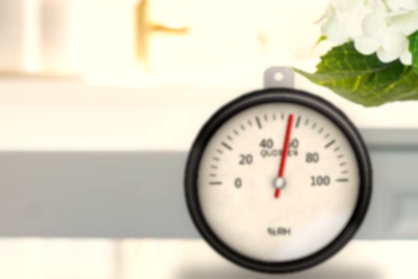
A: 56 (%)
